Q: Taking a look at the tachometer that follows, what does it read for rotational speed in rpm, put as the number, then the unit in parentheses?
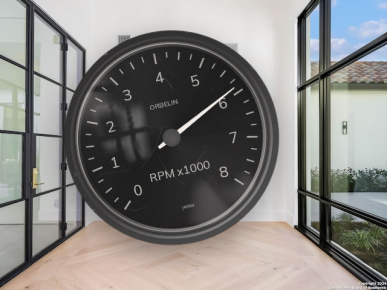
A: 5875 (rpm)
